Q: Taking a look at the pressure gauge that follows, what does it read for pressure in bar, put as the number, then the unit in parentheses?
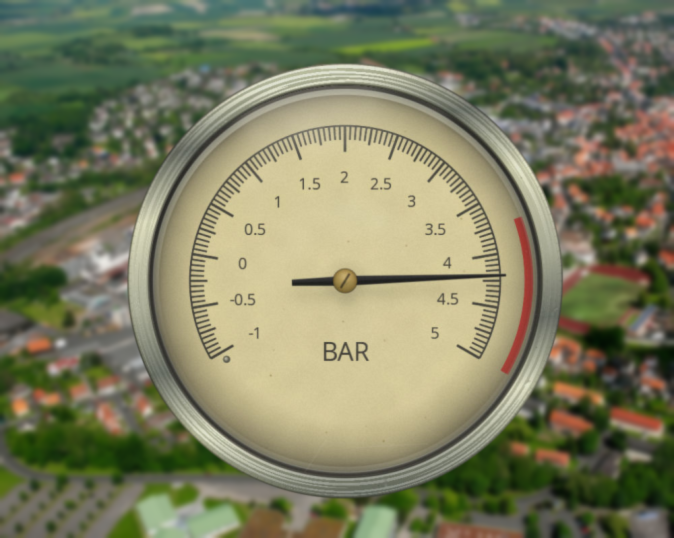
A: 4.2 (bar)
